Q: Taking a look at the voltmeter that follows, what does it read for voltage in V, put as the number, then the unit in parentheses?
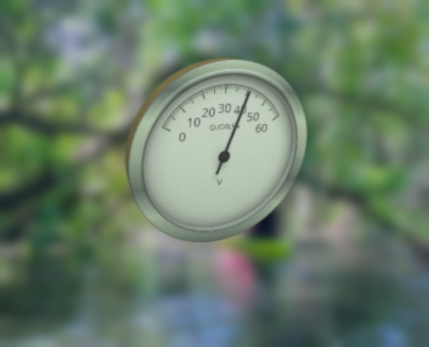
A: 40 (V)
